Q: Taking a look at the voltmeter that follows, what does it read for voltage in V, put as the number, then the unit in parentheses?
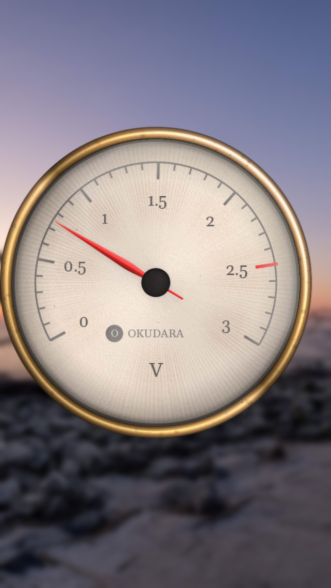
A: 0.75 (V)
